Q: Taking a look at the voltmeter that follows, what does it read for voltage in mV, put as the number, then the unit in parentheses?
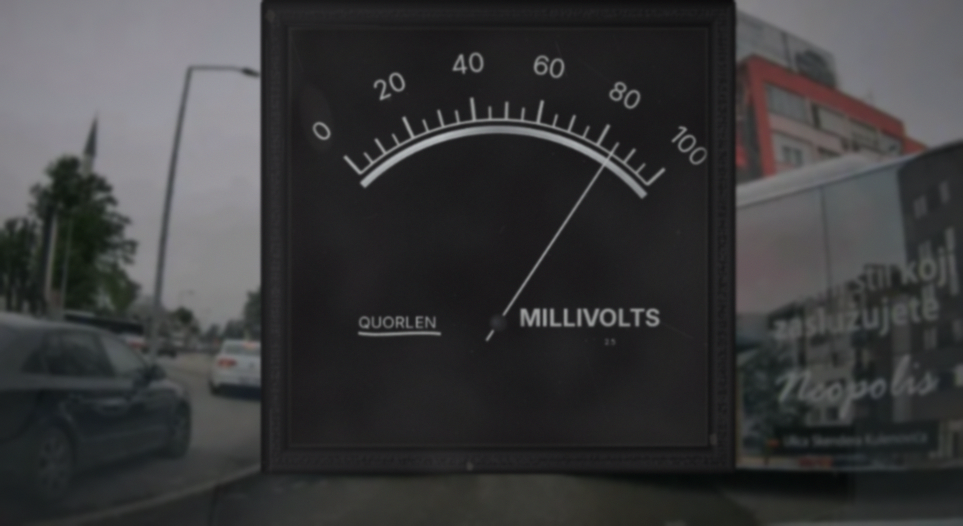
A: 85 (mV)
